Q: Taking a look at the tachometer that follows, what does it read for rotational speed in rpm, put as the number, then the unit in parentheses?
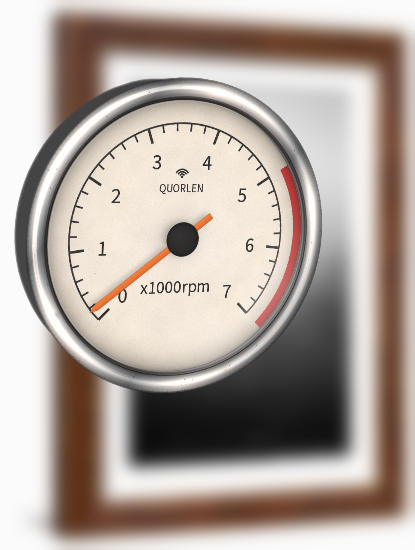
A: 200 (rpm)
